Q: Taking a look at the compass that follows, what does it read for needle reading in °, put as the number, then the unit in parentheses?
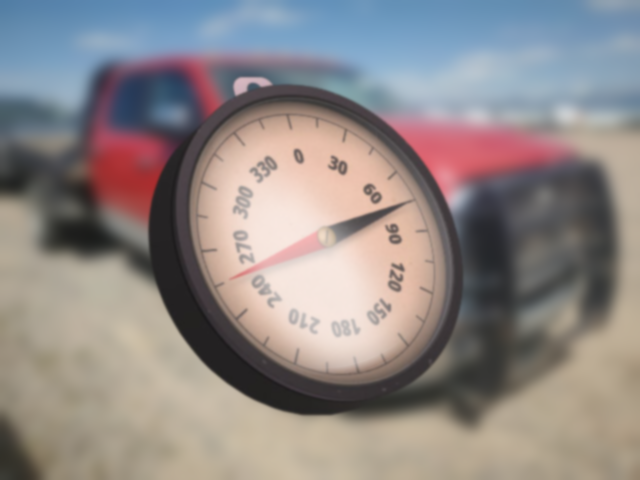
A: 255 (°)
